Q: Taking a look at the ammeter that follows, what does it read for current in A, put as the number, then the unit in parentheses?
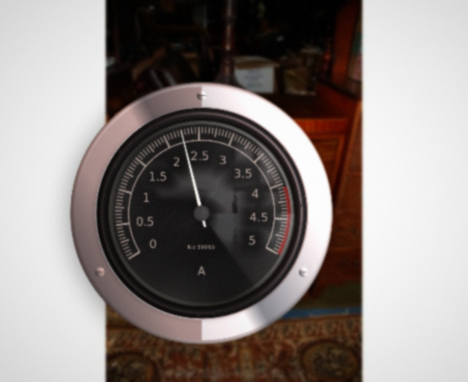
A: 2.25 (A)
